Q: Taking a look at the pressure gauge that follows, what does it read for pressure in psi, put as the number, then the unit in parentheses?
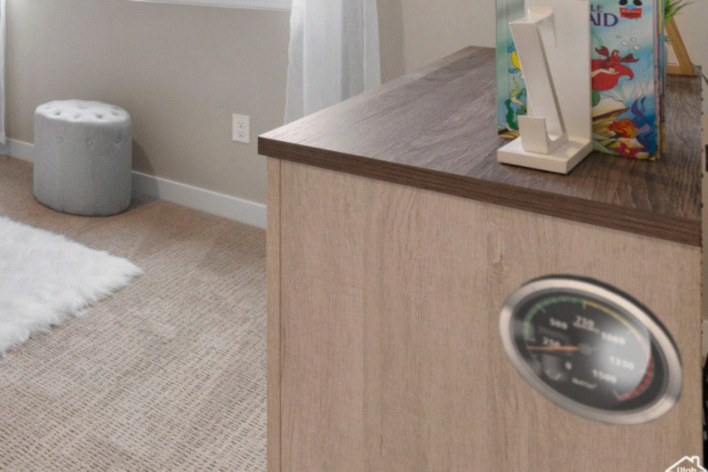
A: 200 (psi)
